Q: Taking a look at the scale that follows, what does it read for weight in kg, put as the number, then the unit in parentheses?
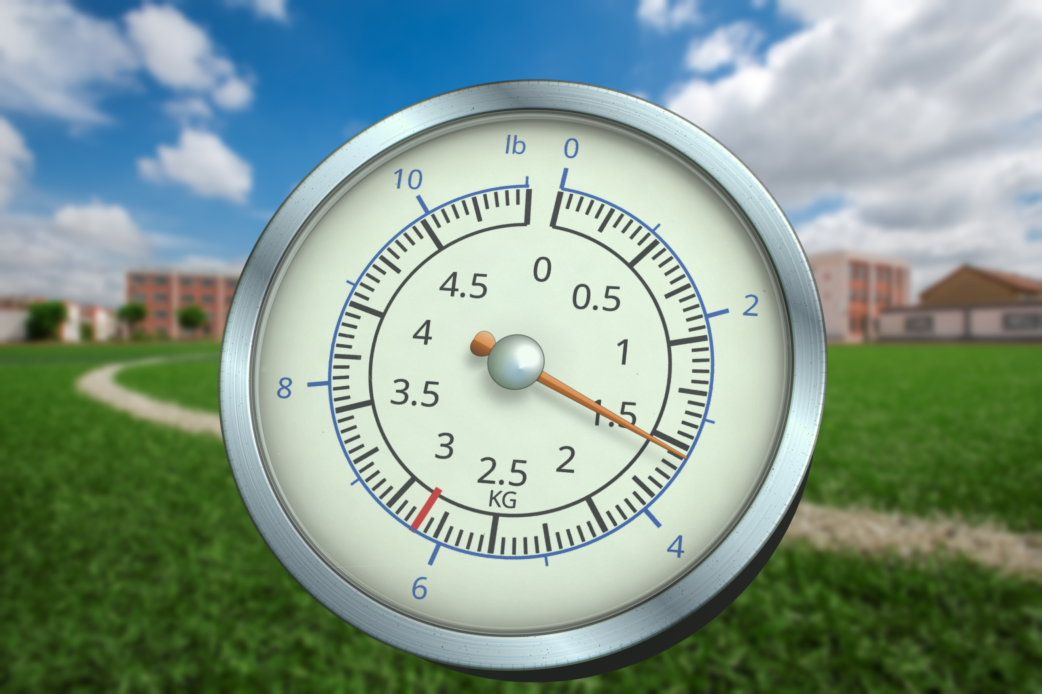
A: 1.55 (kg)
